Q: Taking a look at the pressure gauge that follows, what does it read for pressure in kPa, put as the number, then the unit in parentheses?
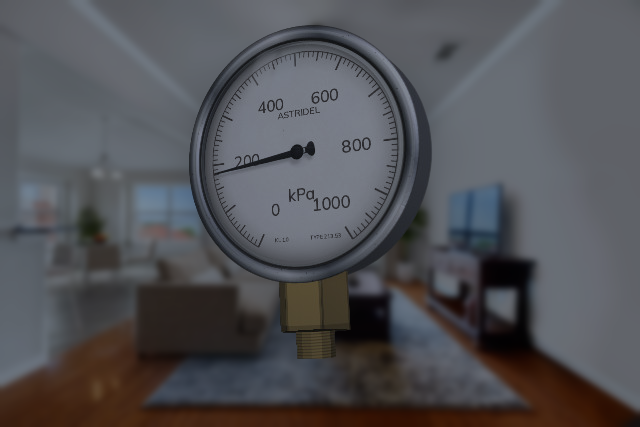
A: 180 (kPa)
